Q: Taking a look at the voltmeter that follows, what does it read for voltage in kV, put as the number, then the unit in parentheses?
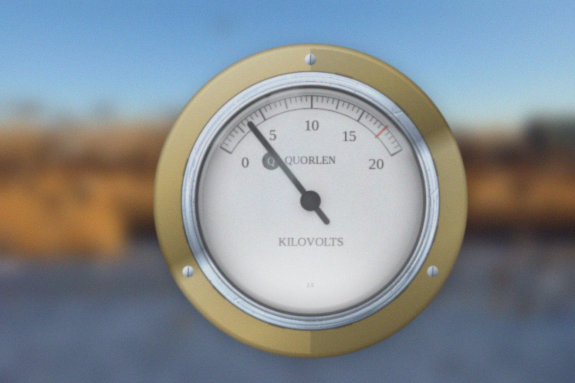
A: 3.5 (kV)
